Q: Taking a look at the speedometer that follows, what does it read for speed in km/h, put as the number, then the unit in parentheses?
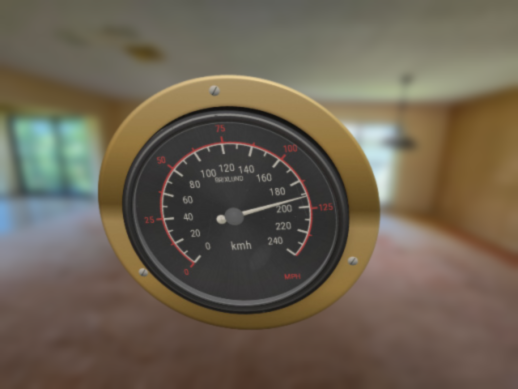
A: 190 (km/h)
